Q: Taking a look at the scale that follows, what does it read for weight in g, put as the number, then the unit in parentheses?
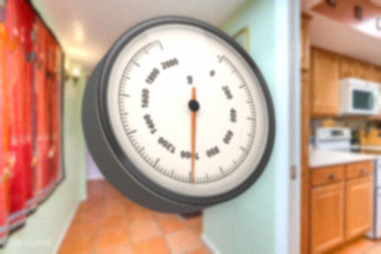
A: 1000 (g)
